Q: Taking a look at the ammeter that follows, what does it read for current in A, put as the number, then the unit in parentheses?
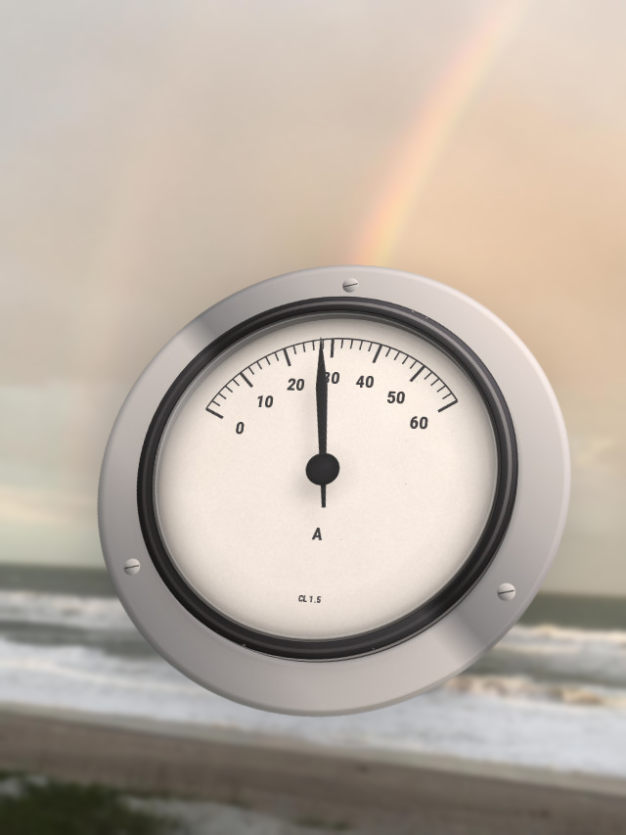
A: 28 (A)
